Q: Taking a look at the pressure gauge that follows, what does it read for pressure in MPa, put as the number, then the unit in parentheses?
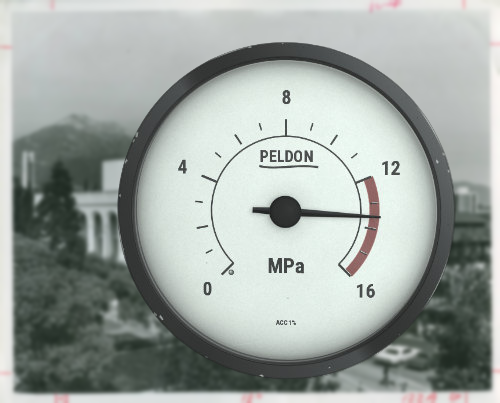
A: 13.5 (MPa)
